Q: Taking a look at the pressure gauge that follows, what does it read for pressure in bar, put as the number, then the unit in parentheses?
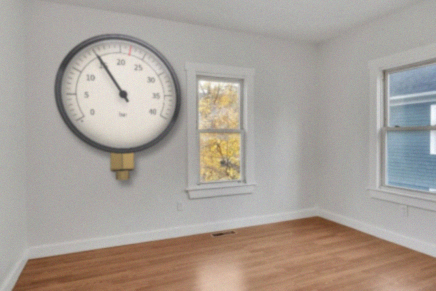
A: 15 (bar)
